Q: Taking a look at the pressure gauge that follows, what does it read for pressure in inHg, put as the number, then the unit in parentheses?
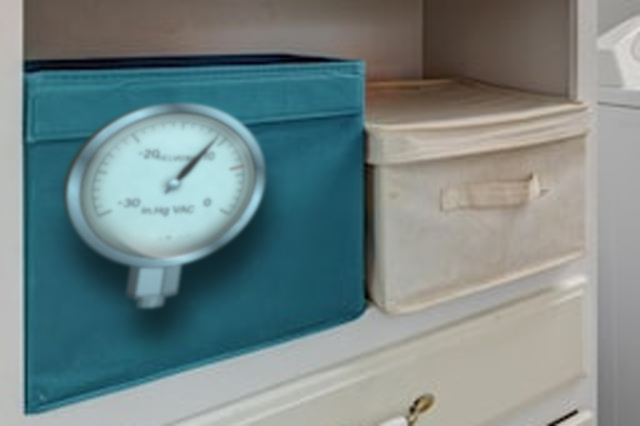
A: -11 (inHg)
